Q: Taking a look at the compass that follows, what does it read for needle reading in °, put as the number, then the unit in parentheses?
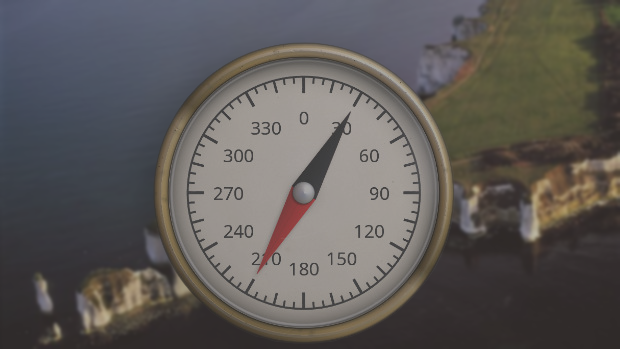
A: 210 (°)
